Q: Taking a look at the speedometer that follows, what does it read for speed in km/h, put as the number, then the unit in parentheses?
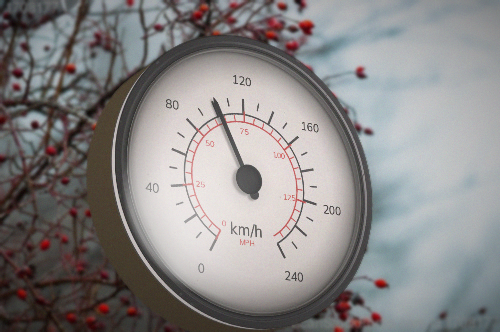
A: 100 (km/h)
